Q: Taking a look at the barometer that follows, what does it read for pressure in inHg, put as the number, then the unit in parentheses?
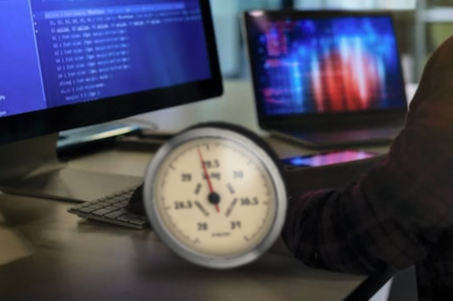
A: 29.4 (inHg)
